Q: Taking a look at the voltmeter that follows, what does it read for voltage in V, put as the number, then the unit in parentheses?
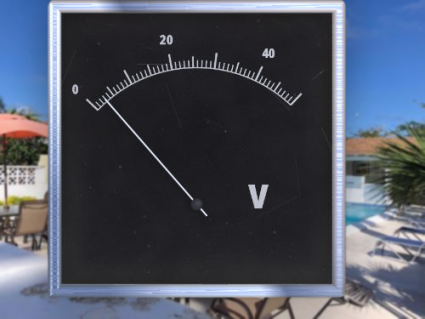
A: 3 (V)
